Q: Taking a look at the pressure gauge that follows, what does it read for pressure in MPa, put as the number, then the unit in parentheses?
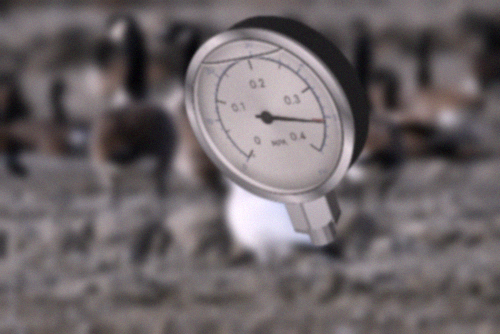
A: 0.35 (MPa)
